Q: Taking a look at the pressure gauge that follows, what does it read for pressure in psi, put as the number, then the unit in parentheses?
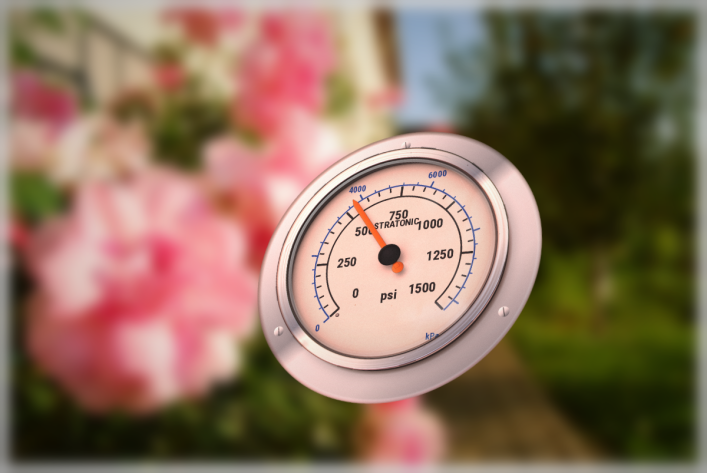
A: 550 (psi)
